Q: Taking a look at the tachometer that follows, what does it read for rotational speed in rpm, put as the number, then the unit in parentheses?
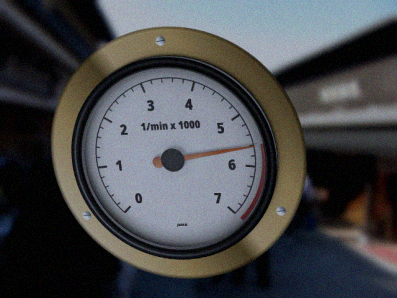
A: 5600 (rpm)
